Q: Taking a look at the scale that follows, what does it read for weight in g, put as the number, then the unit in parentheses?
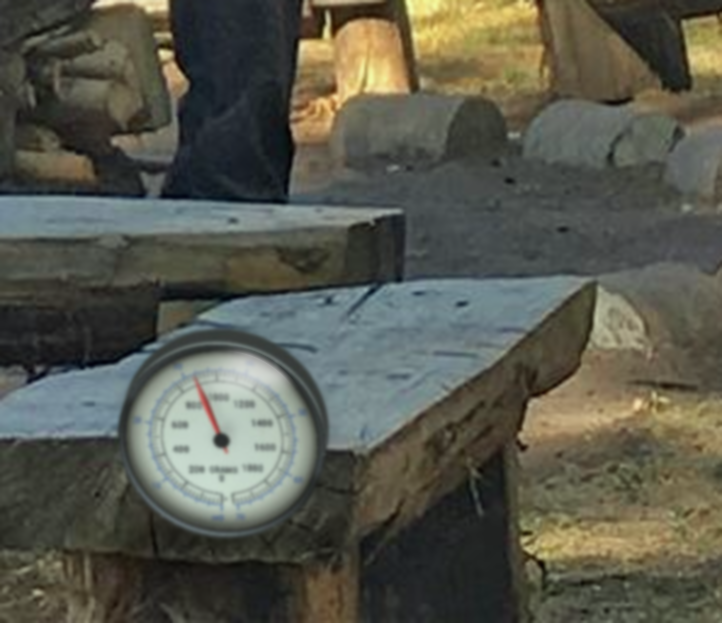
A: 900 (g)
